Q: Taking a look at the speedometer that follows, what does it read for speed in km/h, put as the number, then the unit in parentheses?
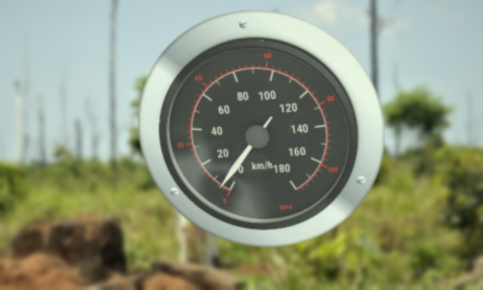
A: 5 (km/h)
